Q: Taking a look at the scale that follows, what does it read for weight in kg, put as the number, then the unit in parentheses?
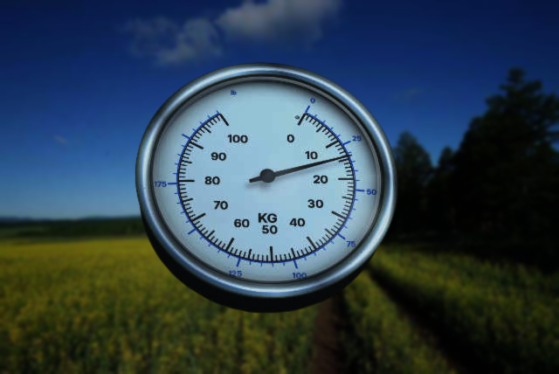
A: 15 (kg)
